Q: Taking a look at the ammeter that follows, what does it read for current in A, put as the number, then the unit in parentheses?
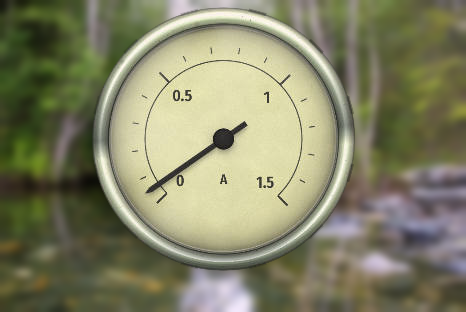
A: 0.05 (A)
